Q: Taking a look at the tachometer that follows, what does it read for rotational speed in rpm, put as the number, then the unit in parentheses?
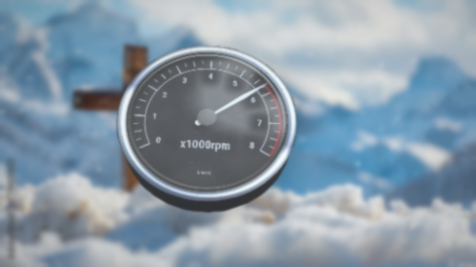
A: 5750 (rpm)
